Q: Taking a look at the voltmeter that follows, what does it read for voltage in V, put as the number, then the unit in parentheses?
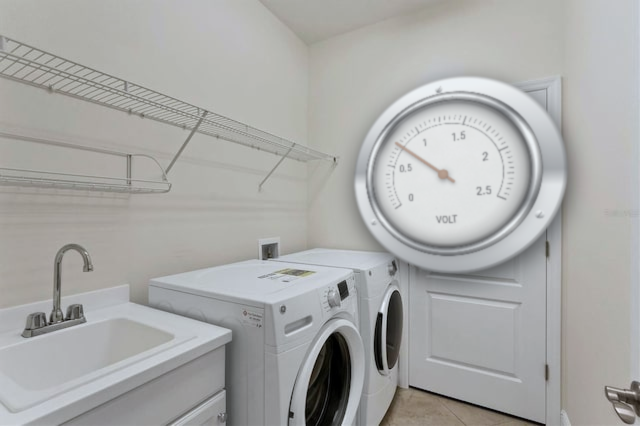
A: 0.75 (V)
